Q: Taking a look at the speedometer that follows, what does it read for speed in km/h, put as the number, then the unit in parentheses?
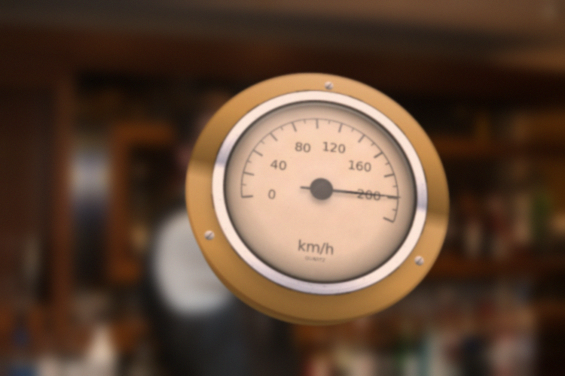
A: 200 (km/h)
